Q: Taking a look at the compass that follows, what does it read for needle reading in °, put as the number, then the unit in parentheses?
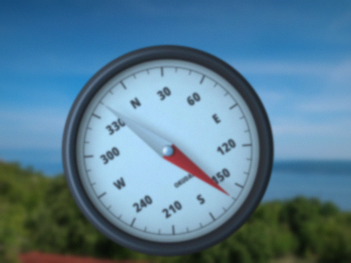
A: 160 (°)
